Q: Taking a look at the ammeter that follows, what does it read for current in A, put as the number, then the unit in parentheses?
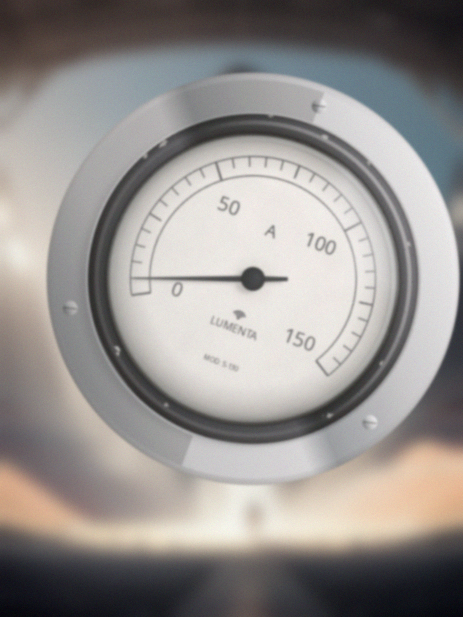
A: 5 (A)
